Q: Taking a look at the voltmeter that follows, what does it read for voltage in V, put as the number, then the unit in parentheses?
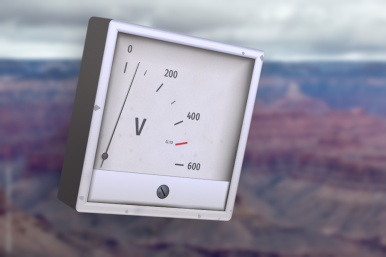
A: 50 (V)
